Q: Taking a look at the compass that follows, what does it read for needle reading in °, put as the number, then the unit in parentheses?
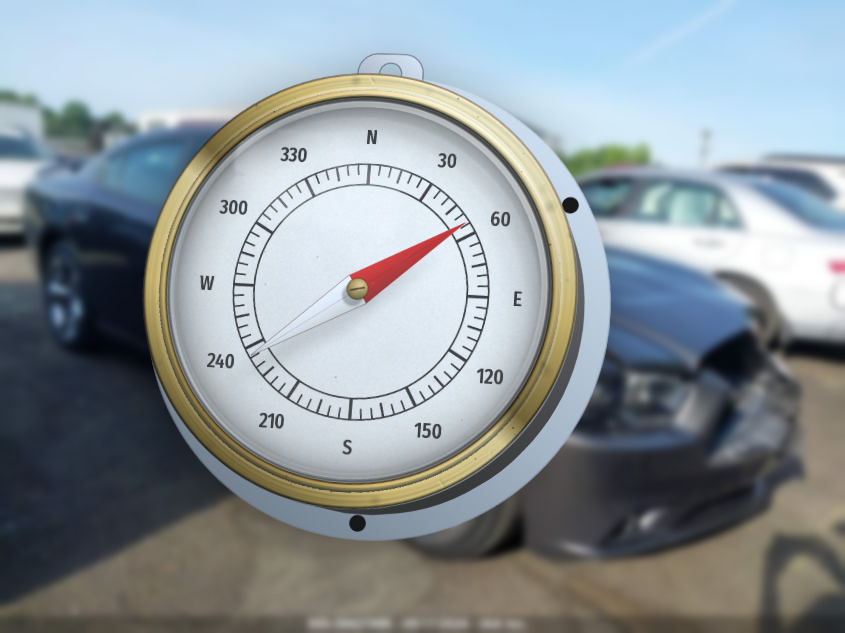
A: 55 (°)
